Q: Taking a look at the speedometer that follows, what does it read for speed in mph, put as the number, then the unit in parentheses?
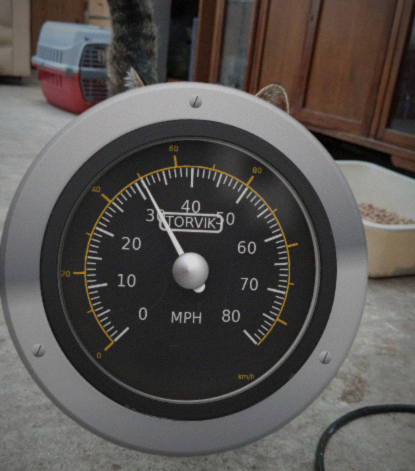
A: 31 (mph)
